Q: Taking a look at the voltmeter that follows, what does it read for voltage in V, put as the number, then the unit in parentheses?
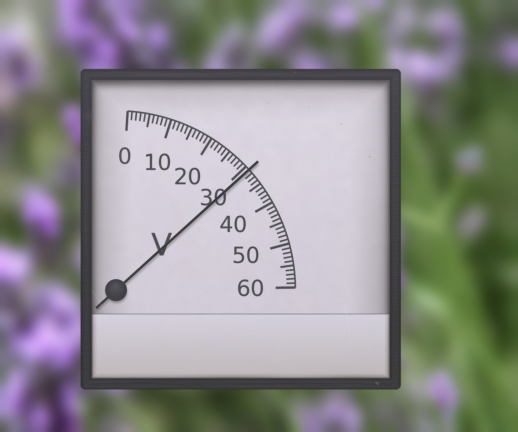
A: 31 (V)
